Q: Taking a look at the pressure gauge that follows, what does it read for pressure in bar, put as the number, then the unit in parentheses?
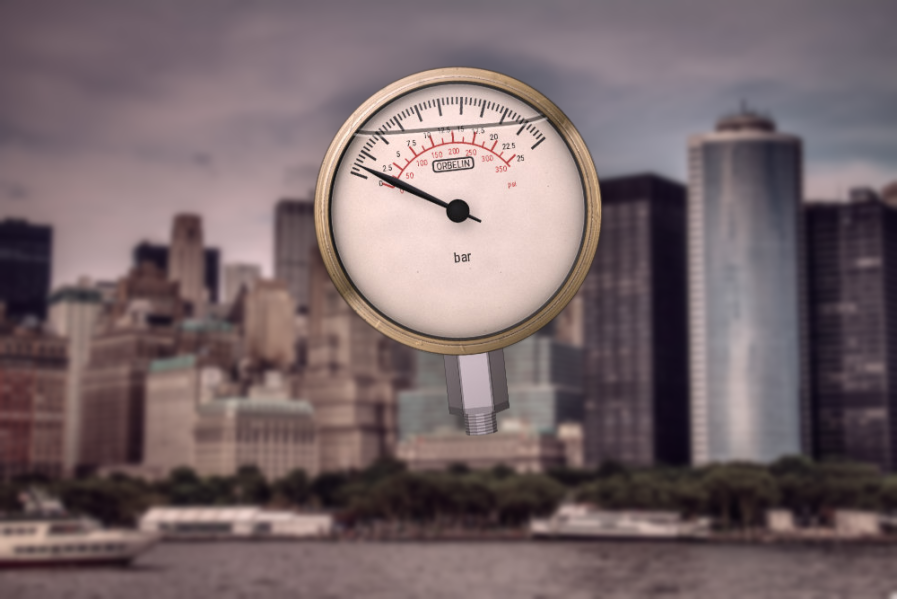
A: 1 (bar)
